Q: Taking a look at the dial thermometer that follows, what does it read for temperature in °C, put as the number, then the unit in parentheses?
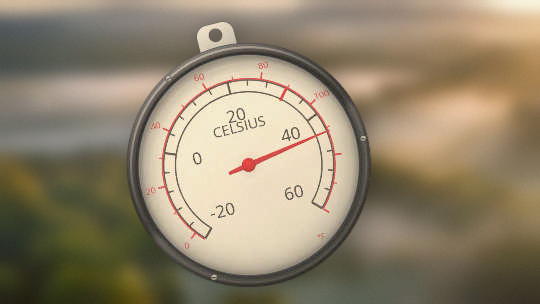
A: 44 (°C)
